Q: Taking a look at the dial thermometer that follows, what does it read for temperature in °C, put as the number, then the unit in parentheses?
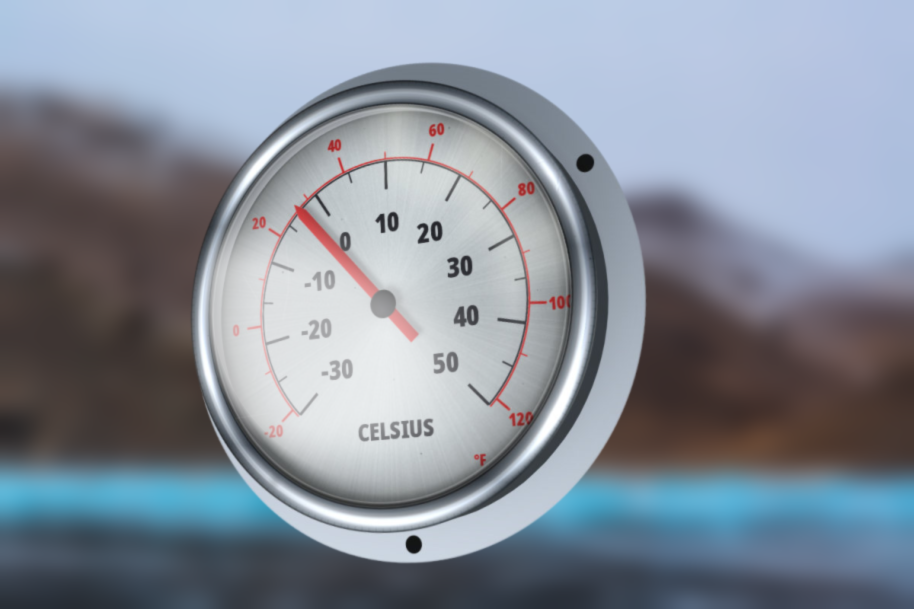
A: -2.5 (°C)
